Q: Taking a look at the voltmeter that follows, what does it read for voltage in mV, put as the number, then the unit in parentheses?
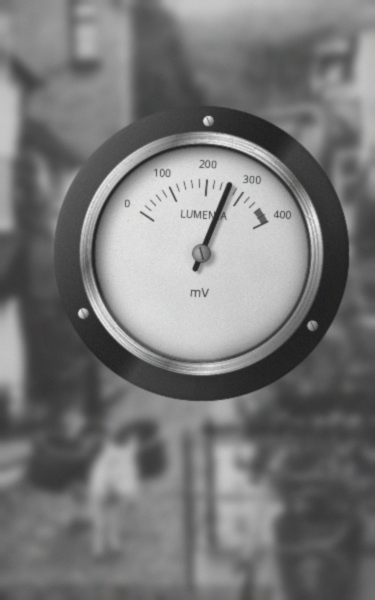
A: 260 (mV)
